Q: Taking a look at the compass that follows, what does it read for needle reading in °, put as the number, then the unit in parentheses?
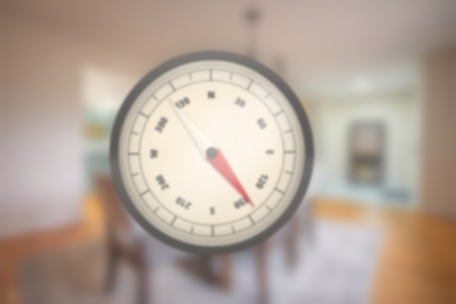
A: 142.5 (°)
